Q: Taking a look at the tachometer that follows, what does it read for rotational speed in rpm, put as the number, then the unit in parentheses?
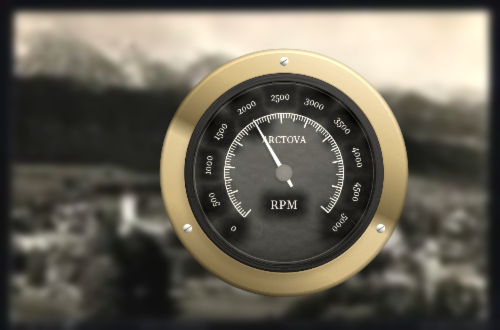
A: 2000 (rpm)
